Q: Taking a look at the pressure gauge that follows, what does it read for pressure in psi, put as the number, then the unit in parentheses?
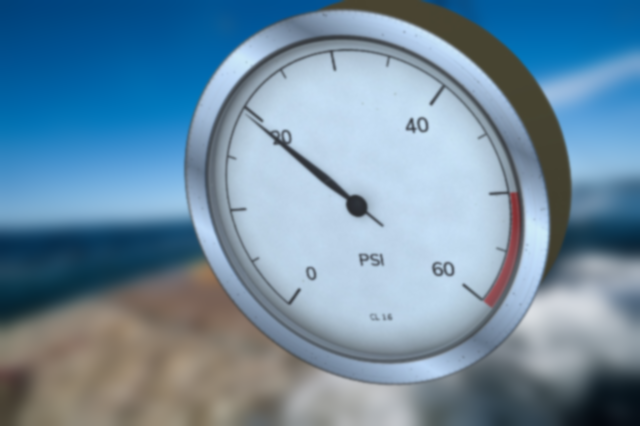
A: 20 (psi)
